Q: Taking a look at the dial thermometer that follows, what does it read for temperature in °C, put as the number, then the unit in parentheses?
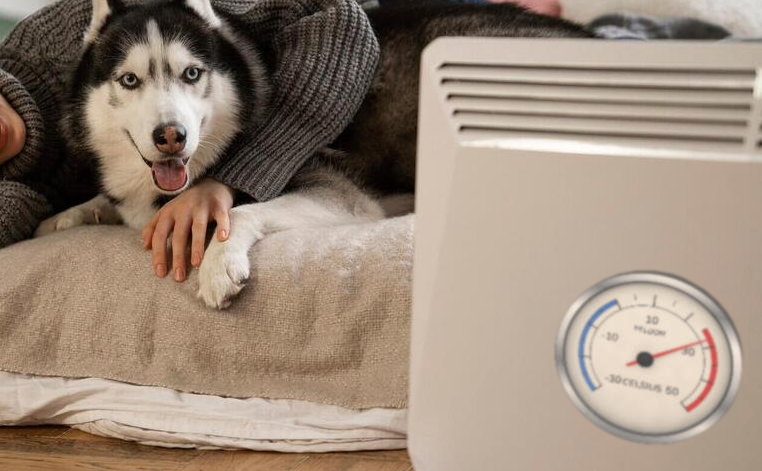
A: 27.5 (°C)
